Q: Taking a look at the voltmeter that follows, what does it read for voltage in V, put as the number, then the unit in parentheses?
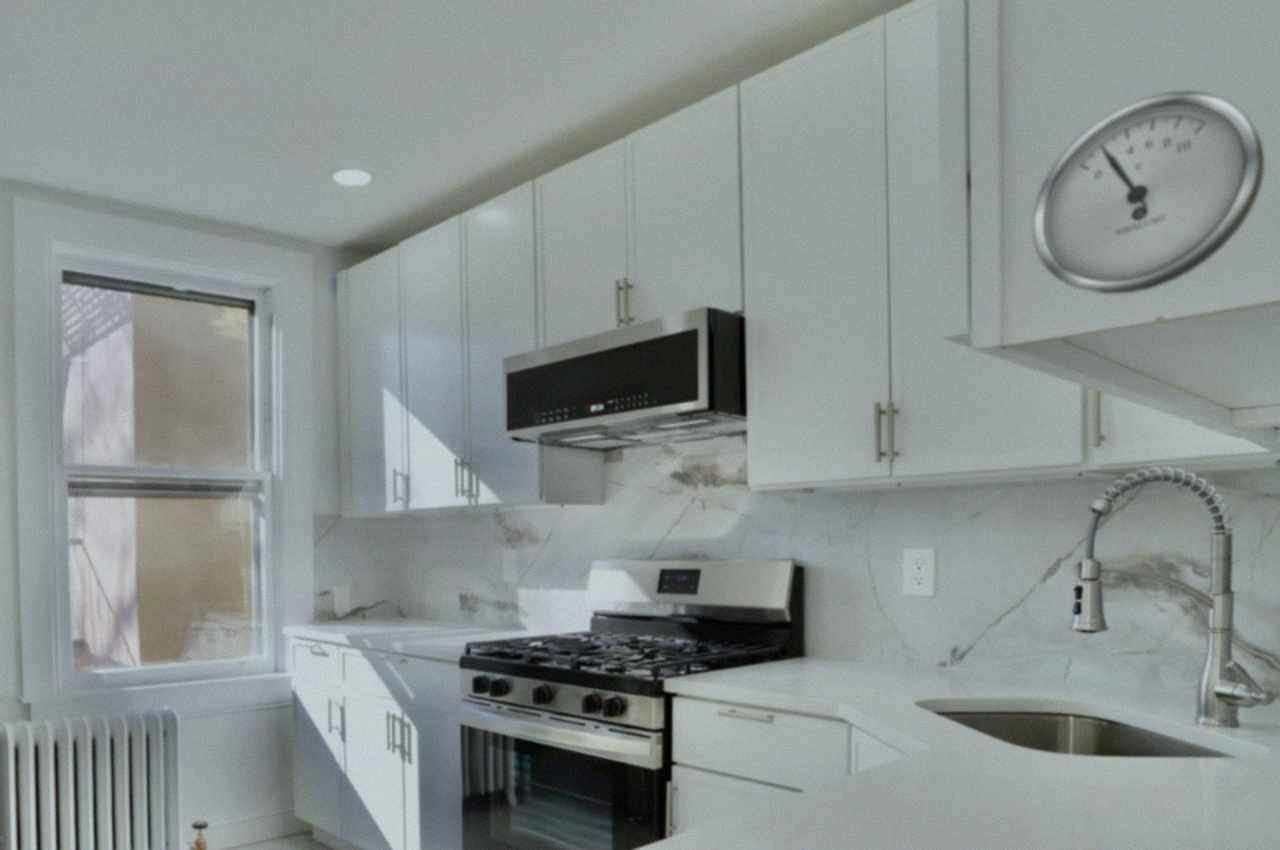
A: 2 (V)
